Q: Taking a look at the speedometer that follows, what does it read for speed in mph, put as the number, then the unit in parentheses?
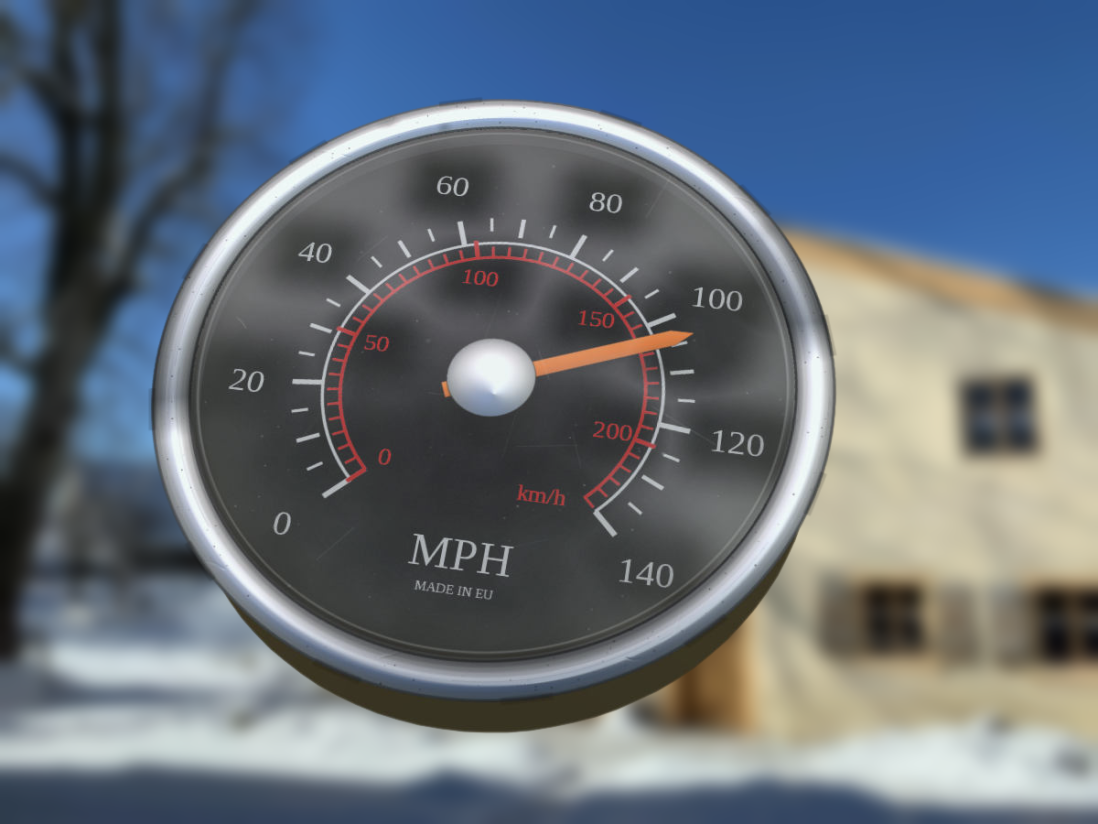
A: 105 (mph)
